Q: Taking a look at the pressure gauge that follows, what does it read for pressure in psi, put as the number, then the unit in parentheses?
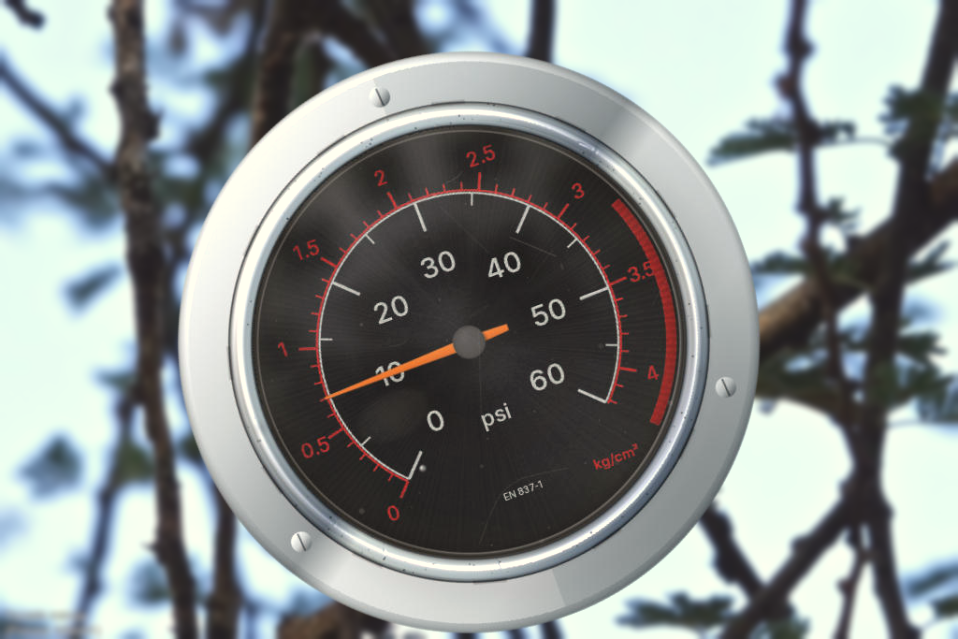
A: 10 (psi)
